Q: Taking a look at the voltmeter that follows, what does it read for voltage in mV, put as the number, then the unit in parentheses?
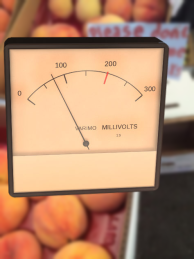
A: 75 (mV)
